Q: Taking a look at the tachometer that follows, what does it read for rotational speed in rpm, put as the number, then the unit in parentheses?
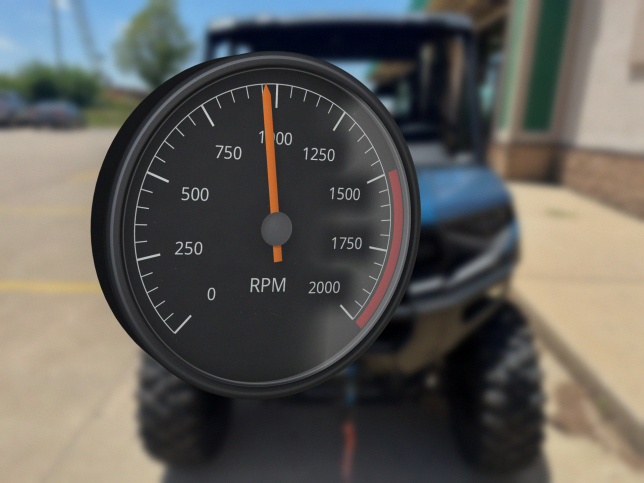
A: 950 (rpm)
